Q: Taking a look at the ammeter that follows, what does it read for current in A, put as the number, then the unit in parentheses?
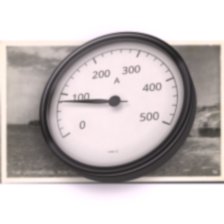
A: 80 (A)
